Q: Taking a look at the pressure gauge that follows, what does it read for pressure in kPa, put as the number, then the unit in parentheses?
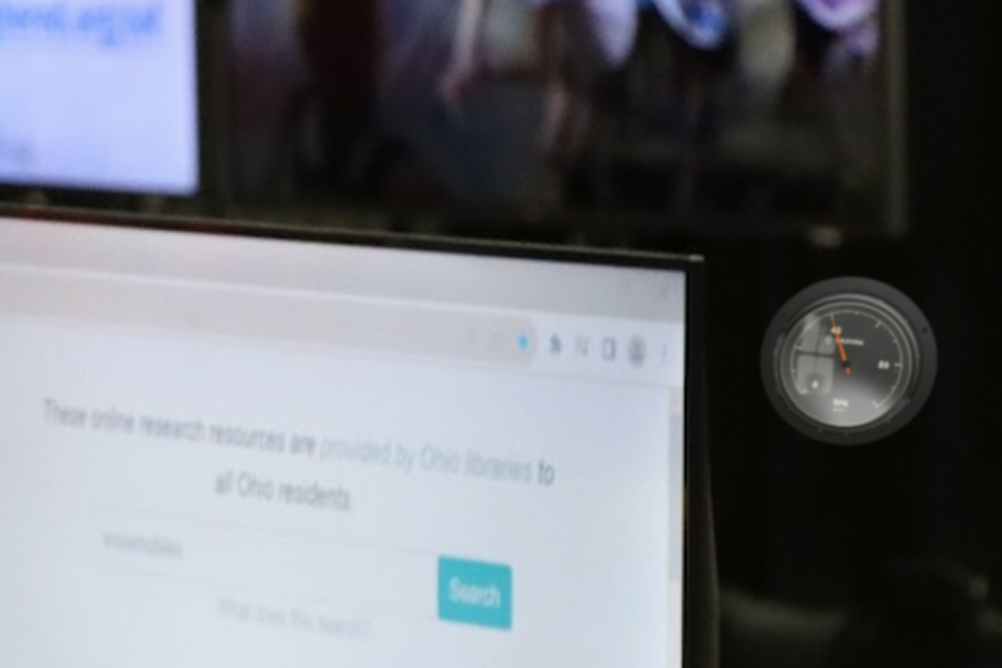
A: 40 (kPa)
